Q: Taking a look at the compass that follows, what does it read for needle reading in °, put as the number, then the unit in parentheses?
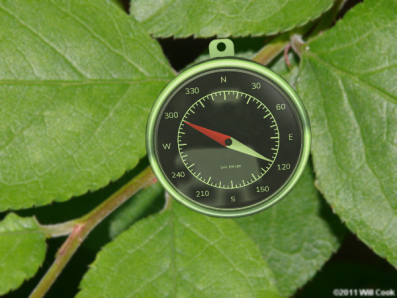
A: 300 (°)
